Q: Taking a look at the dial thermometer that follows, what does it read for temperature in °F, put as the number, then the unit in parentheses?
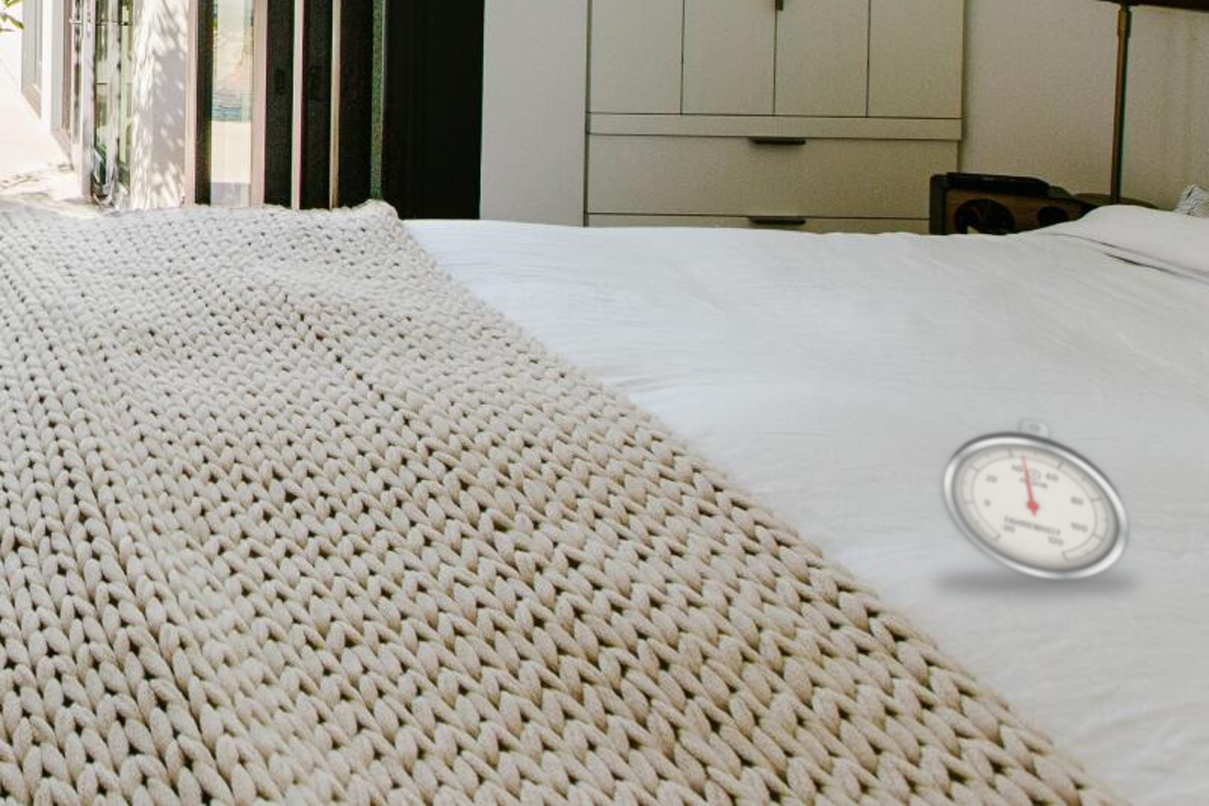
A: 45 (°F)
